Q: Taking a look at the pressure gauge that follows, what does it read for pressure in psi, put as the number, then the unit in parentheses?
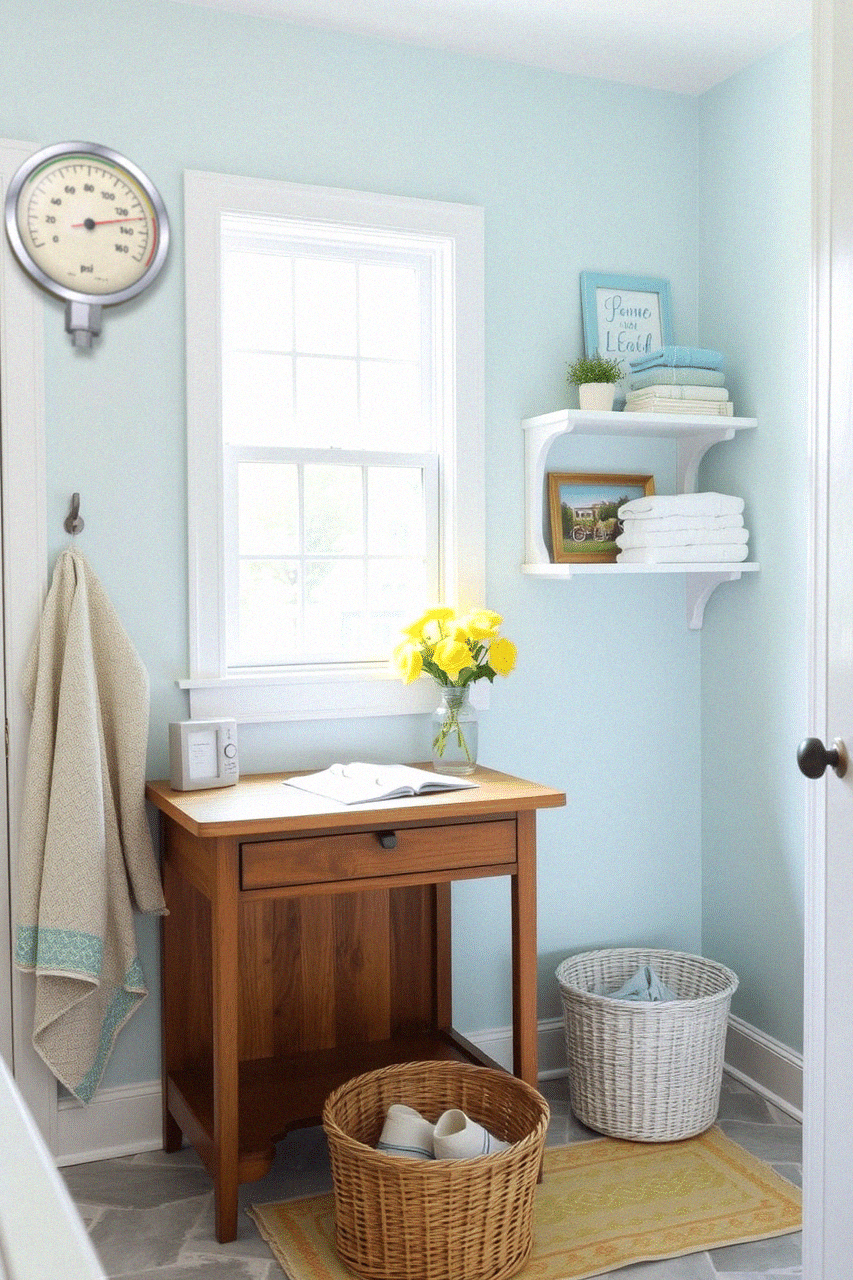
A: 130 (psi)
